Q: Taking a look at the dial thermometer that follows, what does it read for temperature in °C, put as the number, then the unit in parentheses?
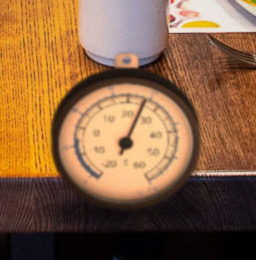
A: 25 (°C)
